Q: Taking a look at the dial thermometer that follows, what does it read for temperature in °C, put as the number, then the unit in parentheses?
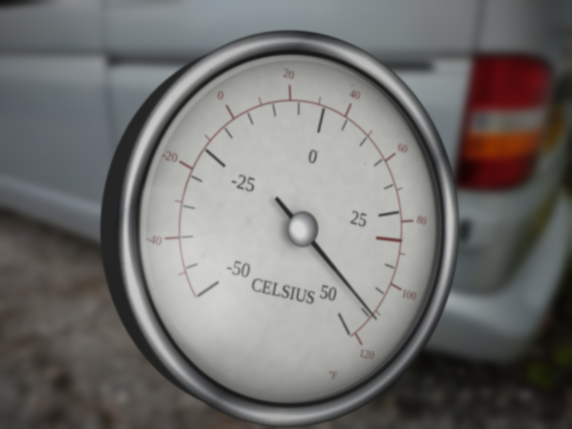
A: 45 (°C)
